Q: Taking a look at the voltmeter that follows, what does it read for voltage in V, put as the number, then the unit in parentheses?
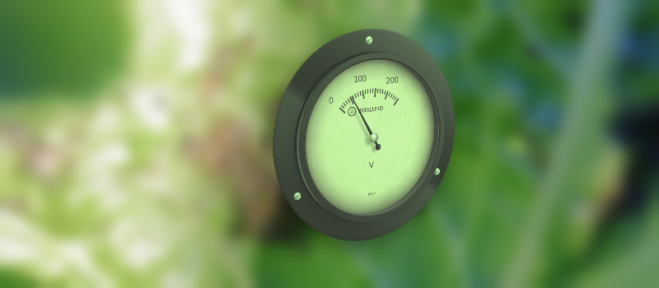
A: 50 (V)
